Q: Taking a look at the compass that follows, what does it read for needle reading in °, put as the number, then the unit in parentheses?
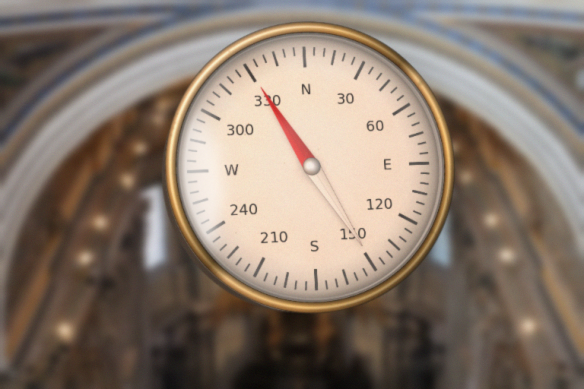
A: 330 (°)
